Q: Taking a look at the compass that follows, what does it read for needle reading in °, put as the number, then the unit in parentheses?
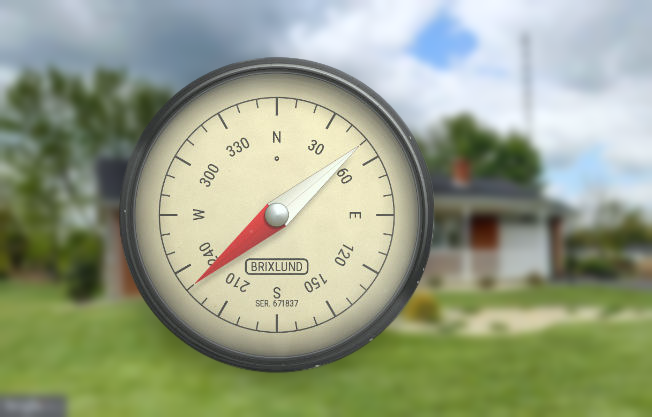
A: 230 (°)
